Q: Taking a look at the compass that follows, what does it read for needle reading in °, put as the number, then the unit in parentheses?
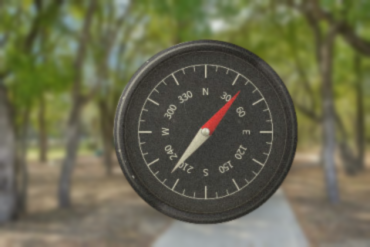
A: 40 (°)
